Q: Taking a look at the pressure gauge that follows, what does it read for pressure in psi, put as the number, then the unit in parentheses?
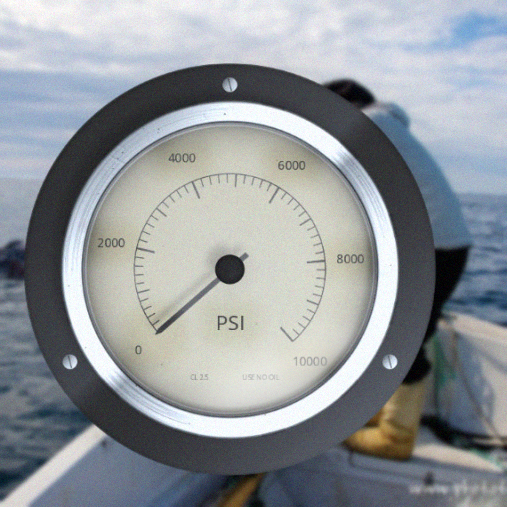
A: 0 (psi)
